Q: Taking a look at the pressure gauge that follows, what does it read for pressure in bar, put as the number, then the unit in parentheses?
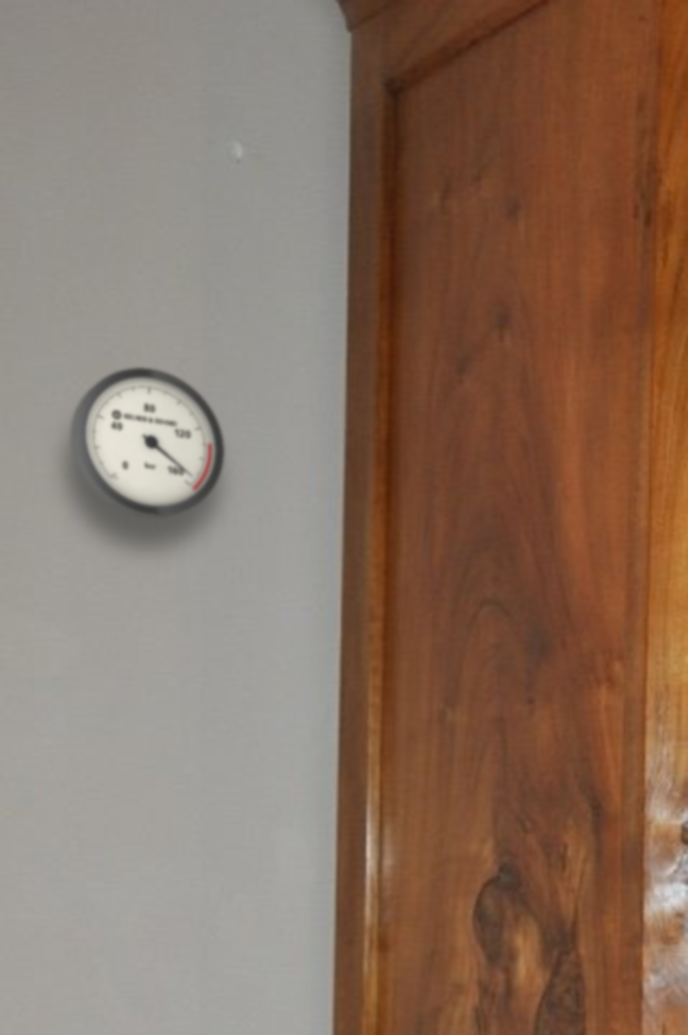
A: 155 (bar)
